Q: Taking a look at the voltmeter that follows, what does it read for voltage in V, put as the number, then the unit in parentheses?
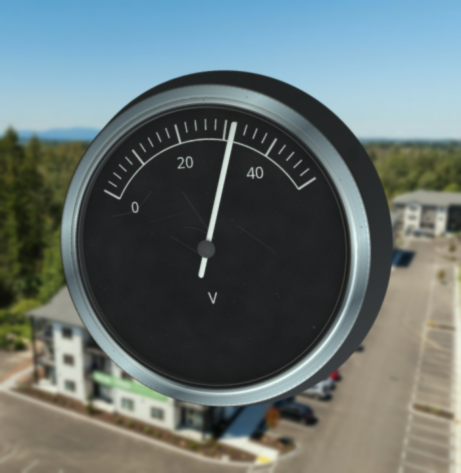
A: 32 (V)
